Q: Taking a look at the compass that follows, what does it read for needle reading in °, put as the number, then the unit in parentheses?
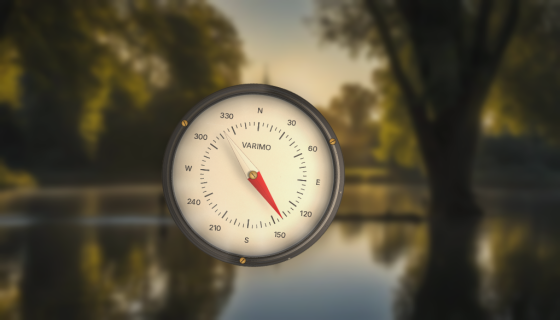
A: 140 (°)
